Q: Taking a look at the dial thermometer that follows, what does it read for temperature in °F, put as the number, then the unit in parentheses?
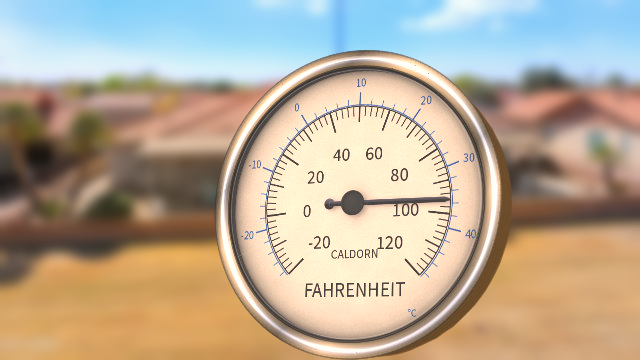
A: 96 (°F)
